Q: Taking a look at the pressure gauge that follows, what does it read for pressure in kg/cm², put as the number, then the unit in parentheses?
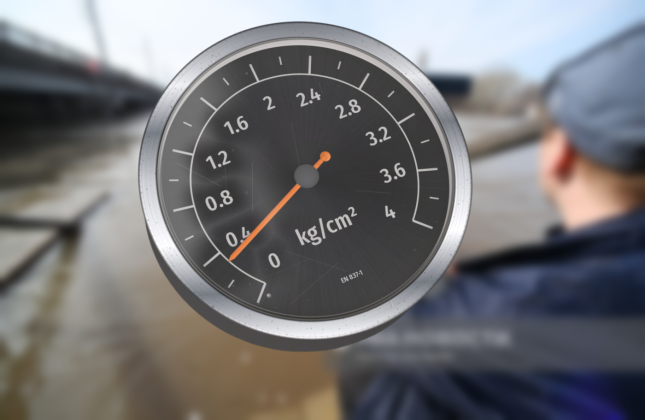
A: 0.3 (kg/cm²)
